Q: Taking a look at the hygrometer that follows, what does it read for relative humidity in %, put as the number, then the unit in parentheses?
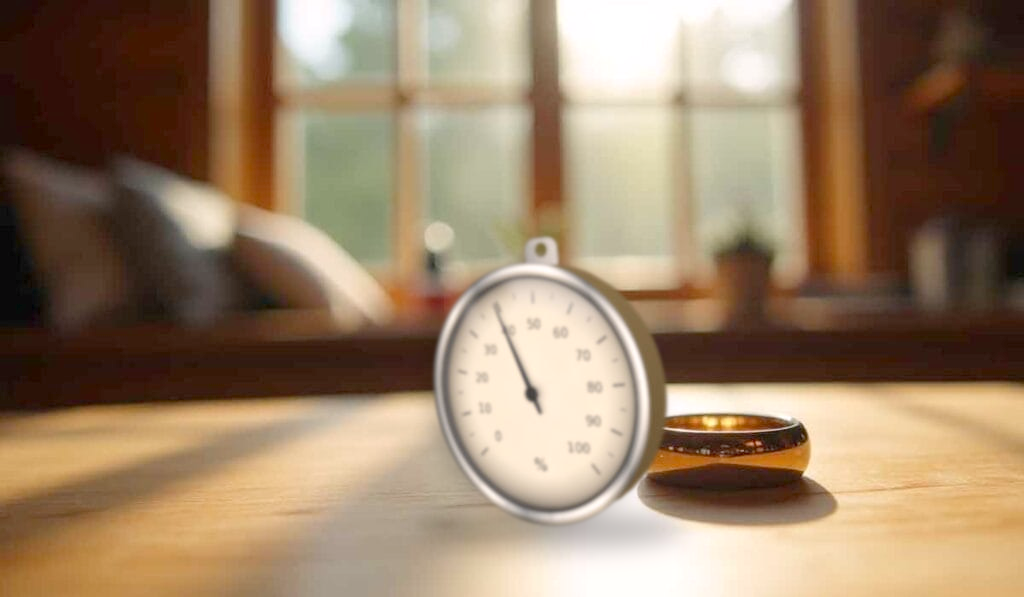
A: 40 (%)
